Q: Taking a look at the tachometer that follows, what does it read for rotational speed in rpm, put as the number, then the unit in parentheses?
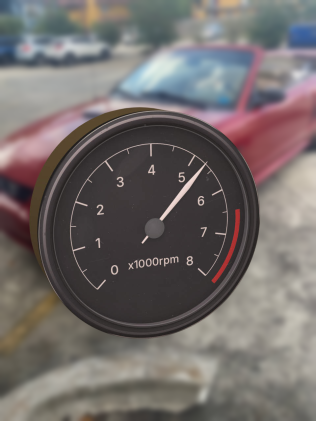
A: 5250 (rpm)
